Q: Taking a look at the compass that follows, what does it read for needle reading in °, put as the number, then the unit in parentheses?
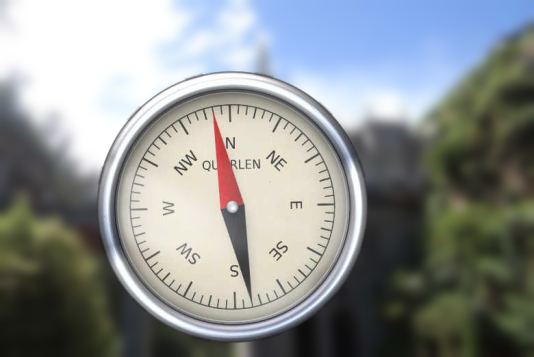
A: 350 (°)
